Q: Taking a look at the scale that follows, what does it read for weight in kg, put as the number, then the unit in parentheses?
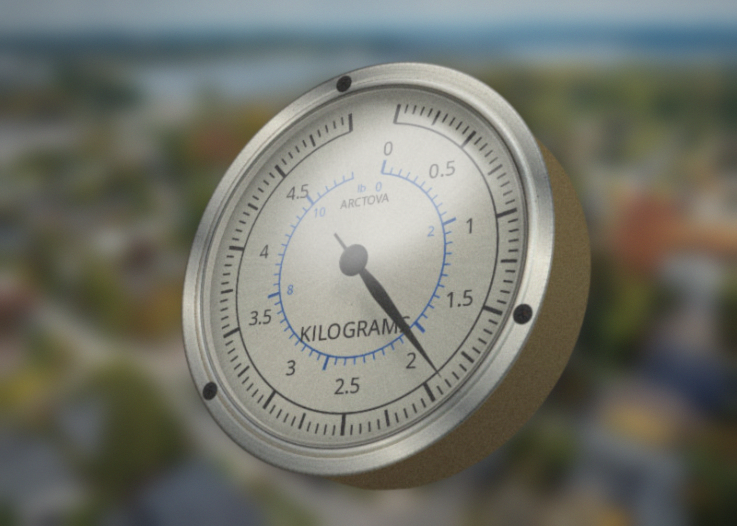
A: 1.9 (kg)
